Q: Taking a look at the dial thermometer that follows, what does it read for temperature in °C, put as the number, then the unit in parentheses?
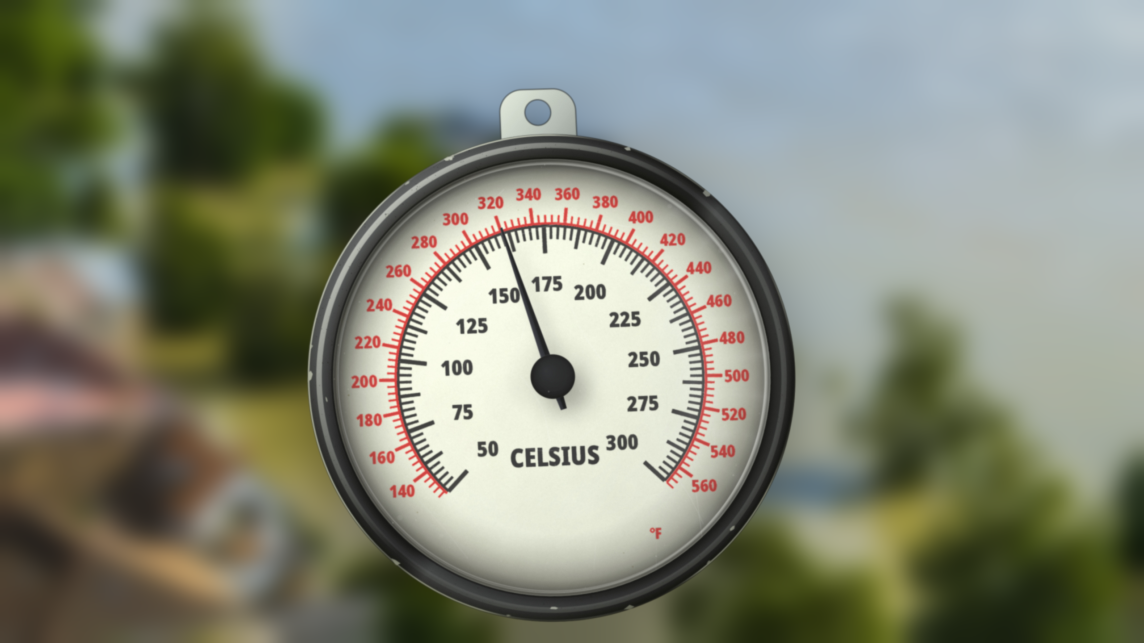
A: 160 (°C)
